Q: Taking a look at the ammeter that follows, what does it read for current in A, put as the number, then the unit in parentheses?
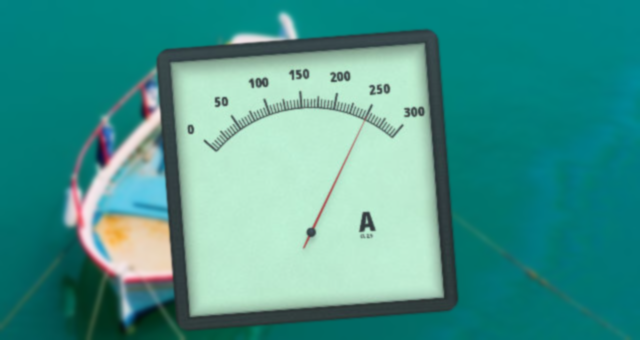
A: 250 (A)
